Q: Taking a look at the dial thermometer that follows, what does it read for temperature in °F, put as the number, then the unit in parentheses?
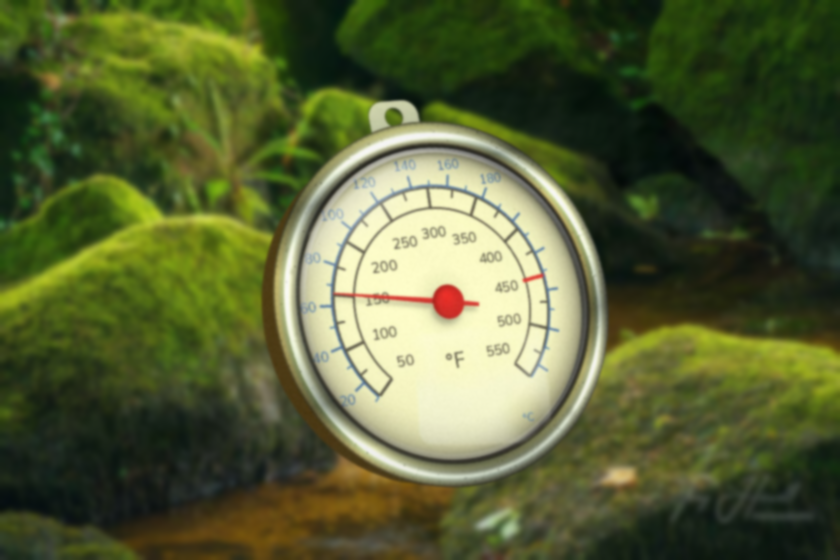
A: 150 (°F)
